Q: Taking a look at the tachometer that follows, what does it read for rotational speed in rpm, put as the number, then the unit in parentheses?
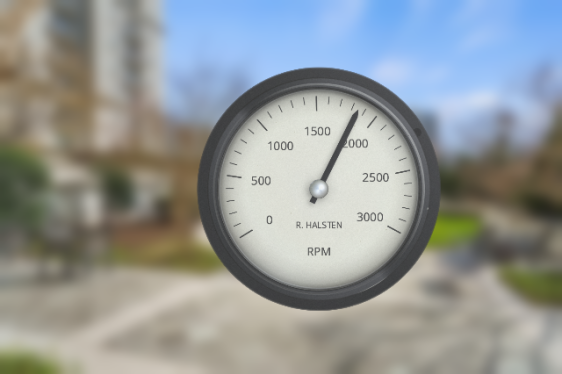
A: 1850 (rpm)
